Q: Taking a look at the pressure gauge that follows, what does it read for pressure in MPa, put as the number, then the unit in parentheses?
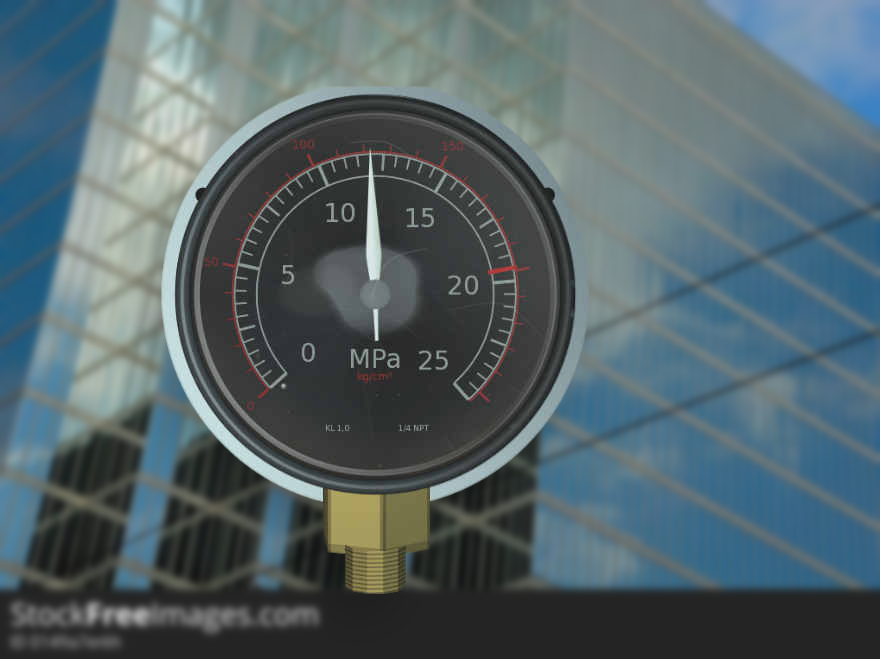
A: 12 (MPa)
